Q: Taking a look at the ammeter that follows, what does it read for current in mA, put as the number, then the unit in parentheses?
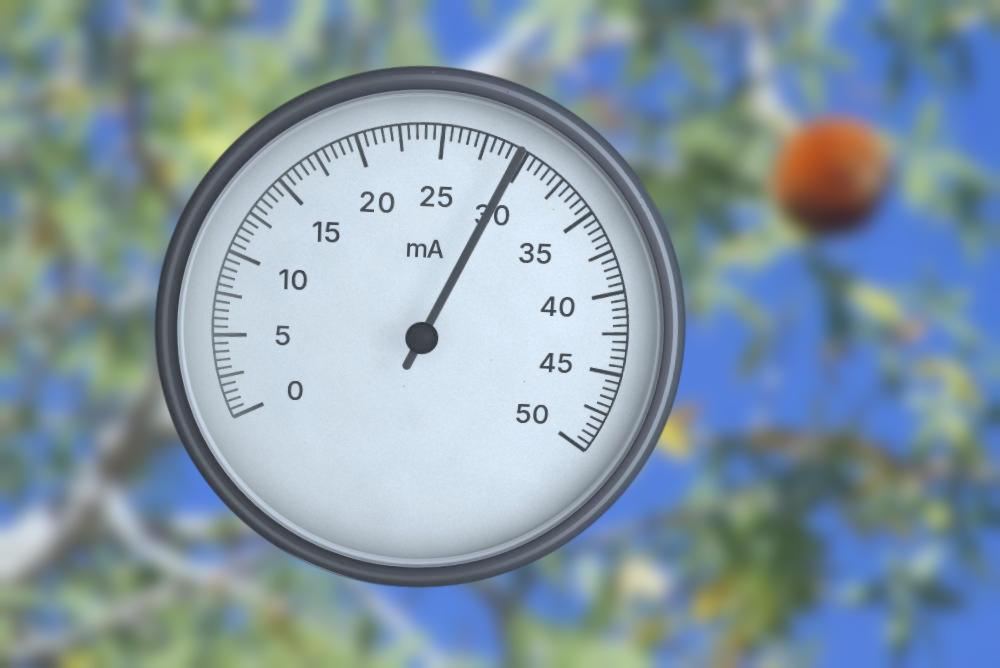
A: 29.5 (mA)
